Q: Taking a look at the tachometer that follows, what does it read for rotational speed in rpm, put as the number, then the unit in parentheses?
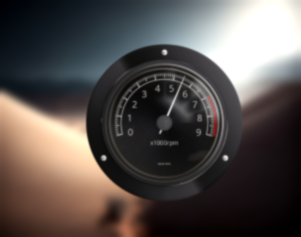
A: 5500 (rpm)
